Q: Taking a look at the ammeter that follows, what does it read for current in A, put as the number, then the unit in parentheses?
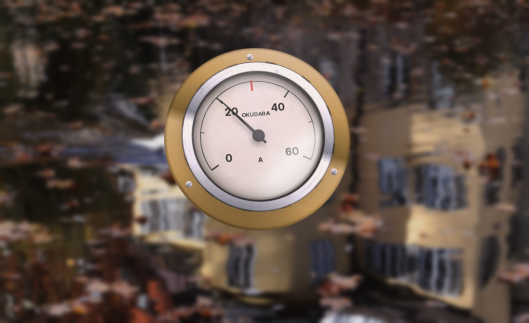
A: 20 (A)
